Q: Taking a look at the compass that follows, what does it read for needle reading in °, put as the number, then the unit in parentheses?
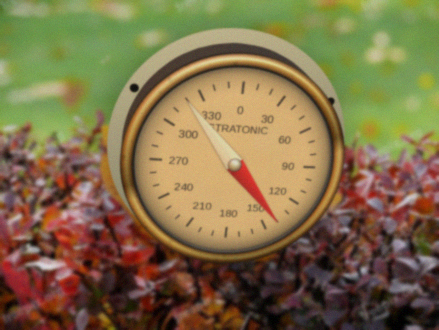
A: 140 (°)
